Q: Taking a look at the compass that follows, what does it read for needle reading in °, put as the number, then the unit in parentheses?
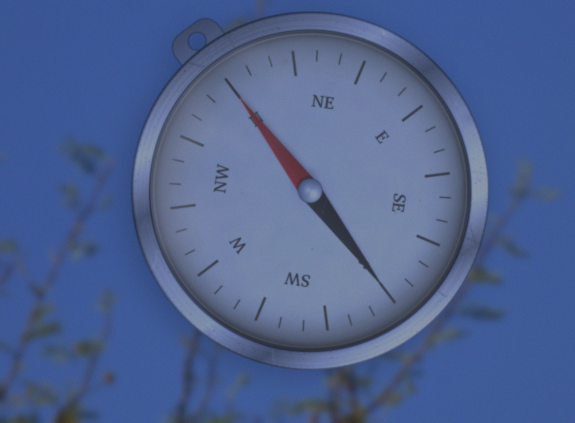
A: 0 (°)
